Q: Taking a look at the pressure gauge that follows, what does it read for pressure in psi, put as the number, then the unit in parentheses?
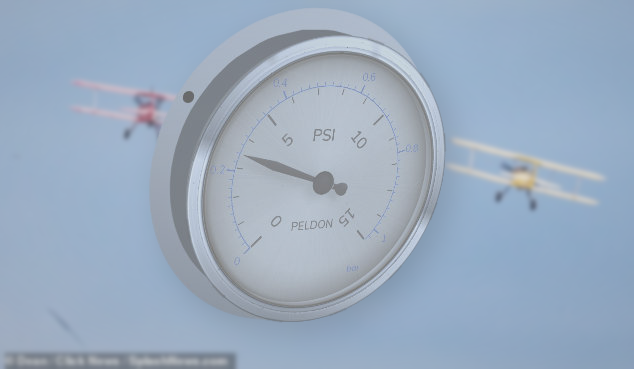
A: 3.5 (psi)
